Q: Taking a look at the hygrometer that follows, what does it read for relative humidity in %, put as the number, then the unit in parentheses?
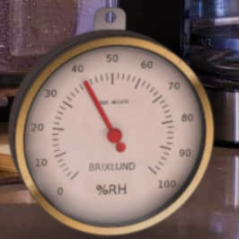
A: 40 (%)
